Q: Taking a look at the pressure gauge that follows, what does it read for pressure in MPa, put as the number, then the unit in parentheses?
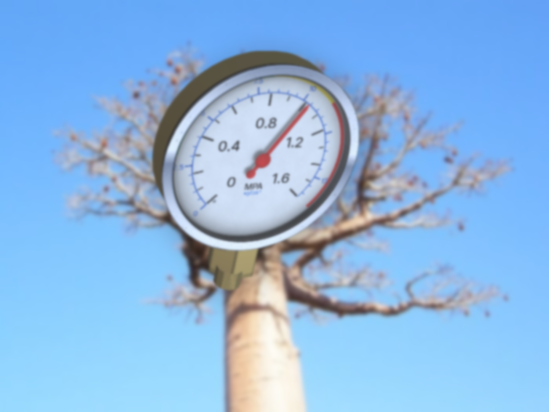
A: 1 (MPa)
